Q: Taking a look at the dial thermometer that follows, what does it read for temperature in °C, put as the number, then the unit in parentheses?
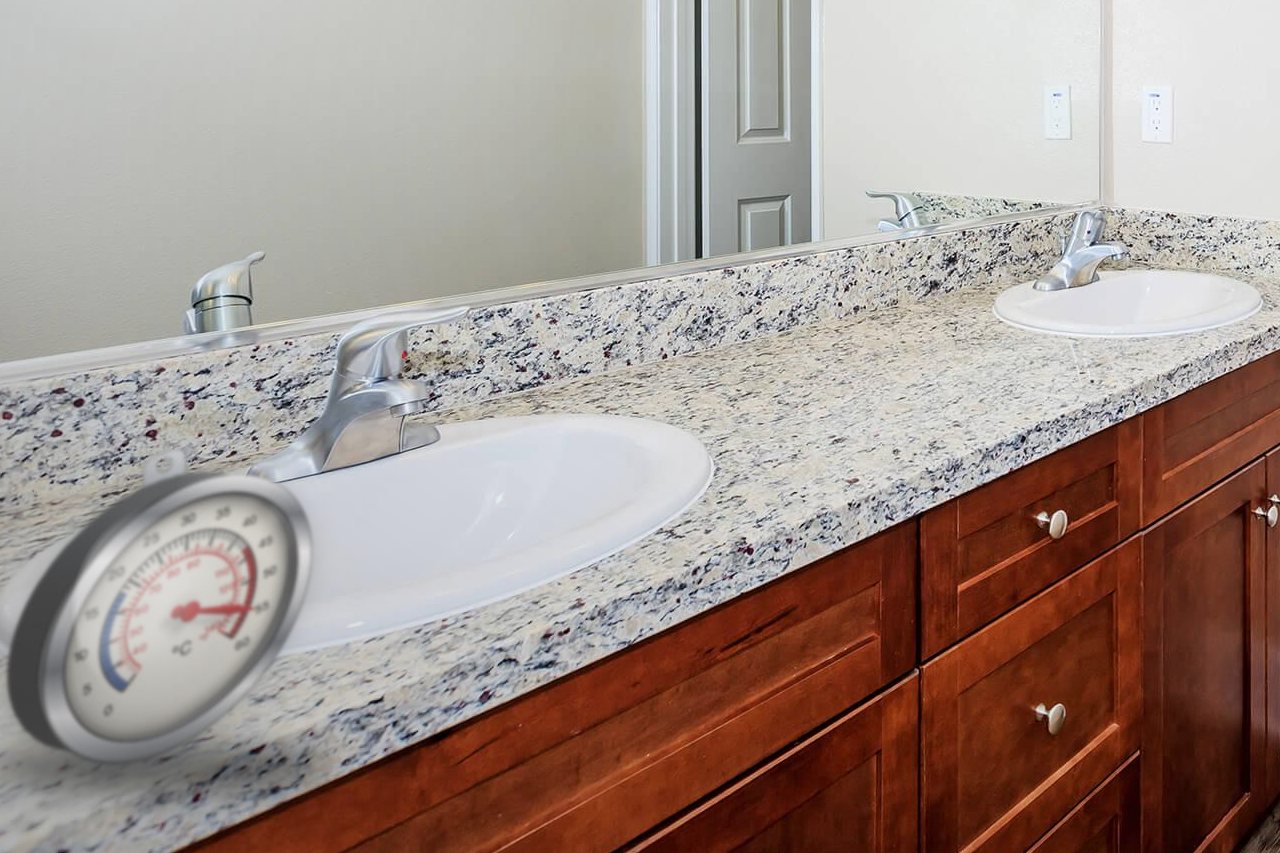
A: 55 (°C)
